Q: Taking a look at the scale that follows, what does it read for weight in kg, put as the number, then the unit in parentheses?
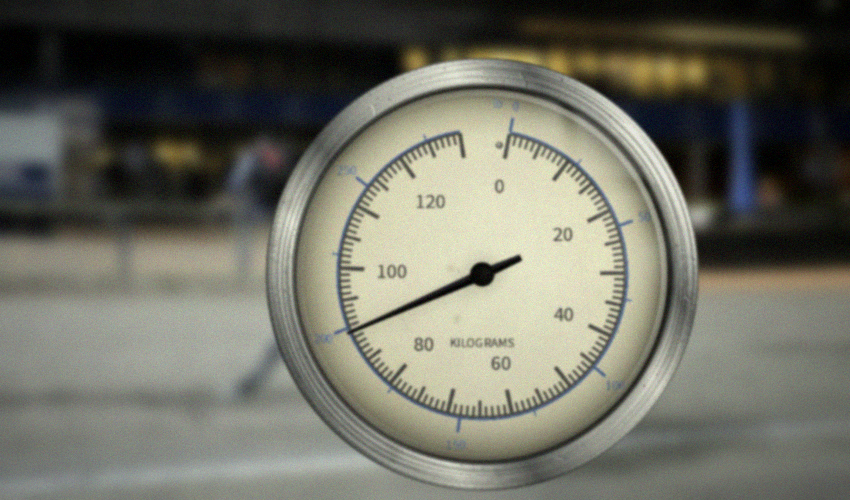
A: 90 (kg)
